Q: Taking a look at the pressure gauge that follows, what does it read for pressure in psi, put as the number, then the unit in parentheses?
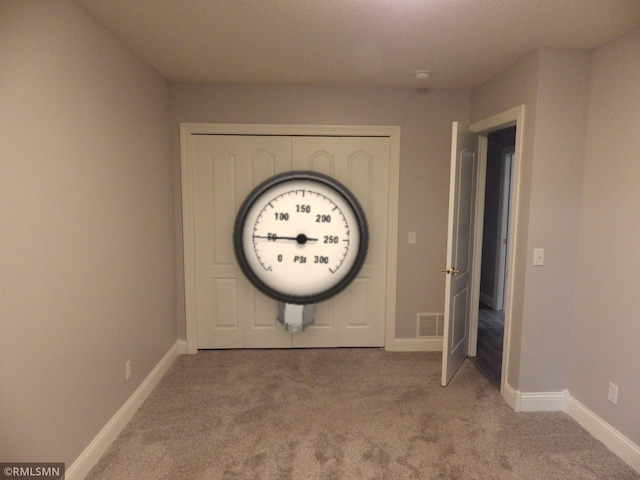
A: 50 (psi)
